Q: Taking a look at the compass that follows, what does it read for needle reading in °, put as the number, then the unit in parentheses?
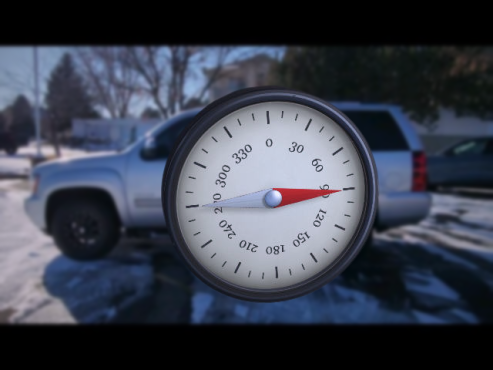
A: 90 (°)
